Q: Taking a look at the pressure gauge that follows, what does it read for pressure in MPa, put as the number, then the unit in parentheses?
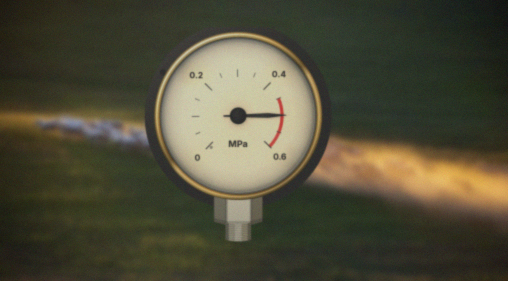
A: 0.5 (MPa)
